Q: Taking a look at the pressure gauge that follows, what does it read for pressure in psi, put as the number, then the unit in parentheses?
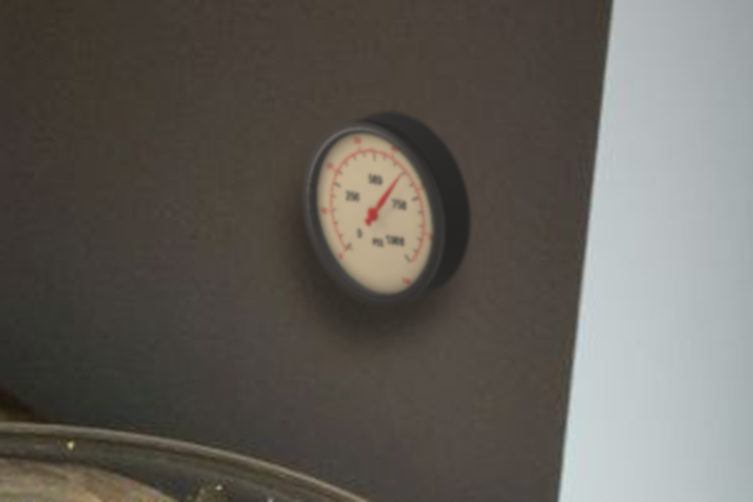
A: 650 (psi)
